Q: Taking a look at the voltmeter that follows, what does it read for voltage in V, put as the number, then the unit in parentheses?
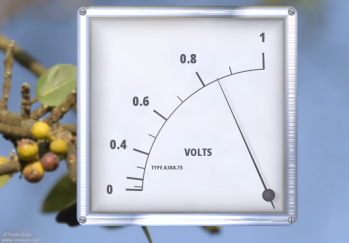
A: 0.85 (V)
